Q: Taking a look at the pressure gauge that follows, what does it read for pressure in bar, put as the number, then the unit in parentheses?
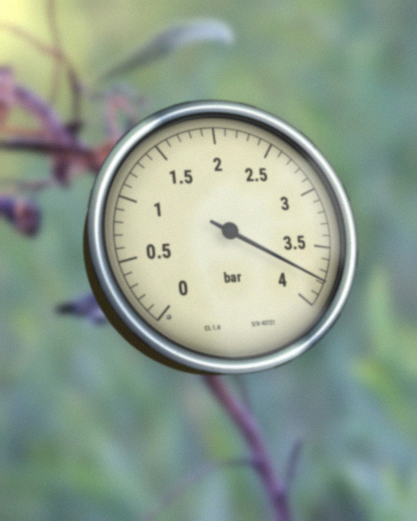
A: 3.8 (bar)
